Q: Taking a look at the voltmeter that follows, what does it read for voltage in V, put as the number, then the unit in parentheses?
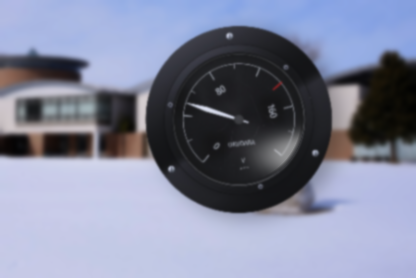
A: 50 (V)
